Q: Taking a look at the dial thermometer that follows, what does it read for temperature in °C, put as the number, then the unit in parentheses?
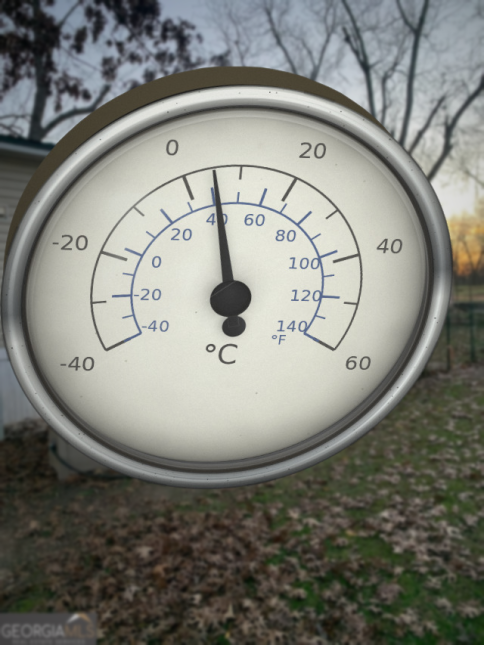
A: 5 (°C)
